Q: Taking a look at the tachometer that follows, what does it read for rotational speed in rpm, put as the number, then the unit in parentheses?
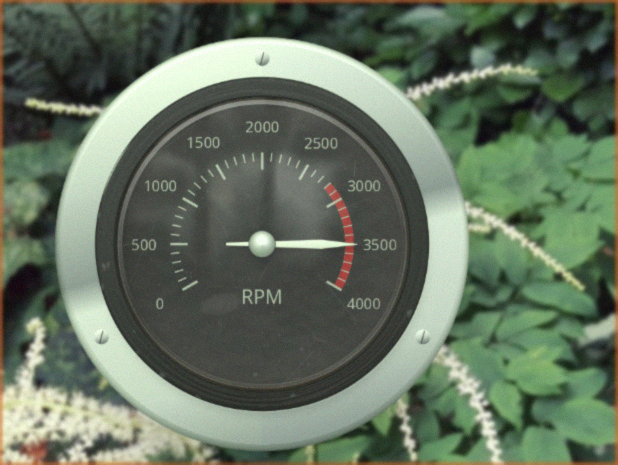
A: 3500 (rpm)
